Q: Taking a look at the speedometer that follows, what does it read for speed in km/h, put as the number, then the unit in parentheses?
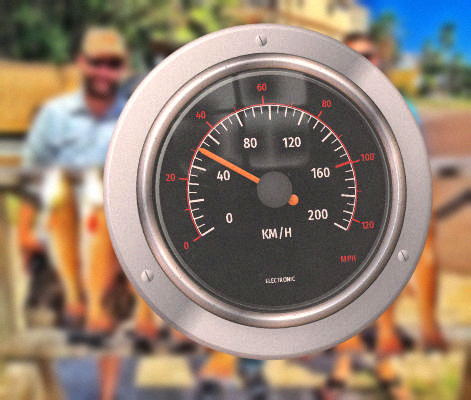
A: 50 (km/h)
